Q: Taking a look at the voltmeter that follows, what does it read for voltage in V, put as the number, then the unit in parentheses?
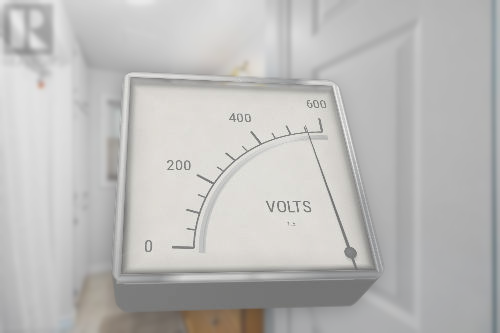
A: 550 (V)
